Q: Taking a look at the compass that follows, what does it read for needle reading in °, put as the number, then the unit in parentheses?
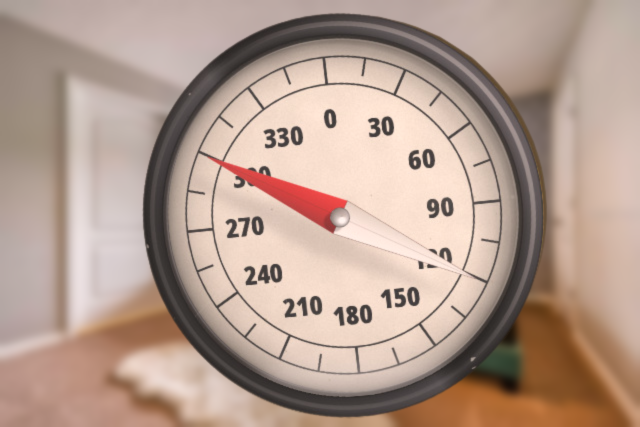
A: 300 (°)
